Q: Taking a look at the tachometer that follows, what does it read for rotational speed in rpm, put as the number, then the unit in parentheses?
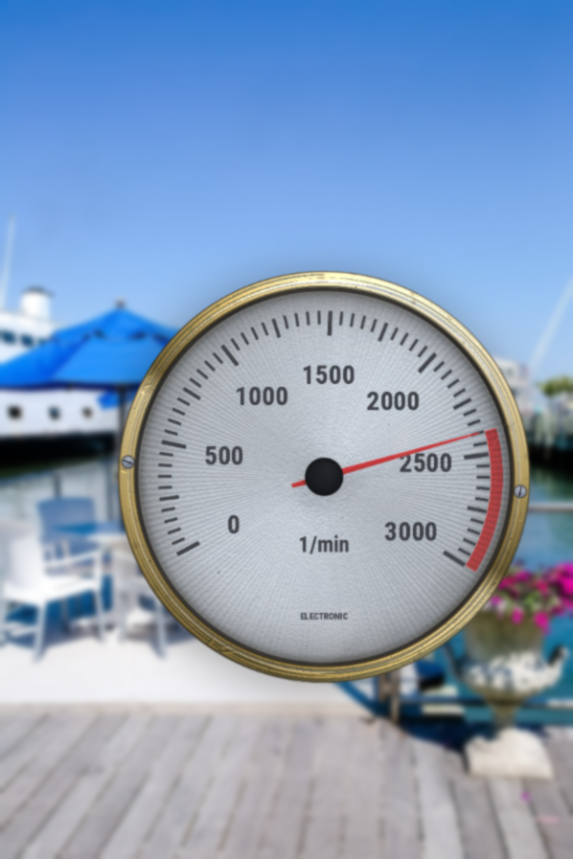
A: 2400 (rpm)
